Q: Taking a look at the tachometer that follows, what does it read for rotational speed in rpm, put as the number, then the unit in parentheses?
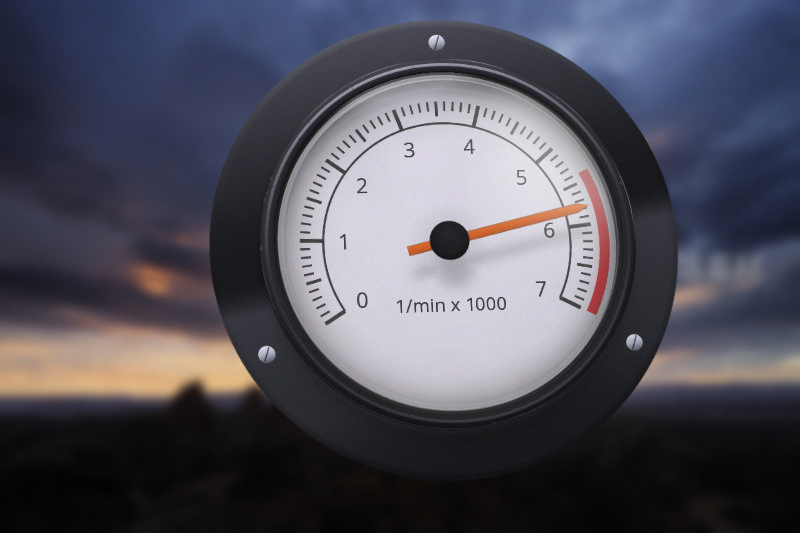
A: 5800 (rpm)
